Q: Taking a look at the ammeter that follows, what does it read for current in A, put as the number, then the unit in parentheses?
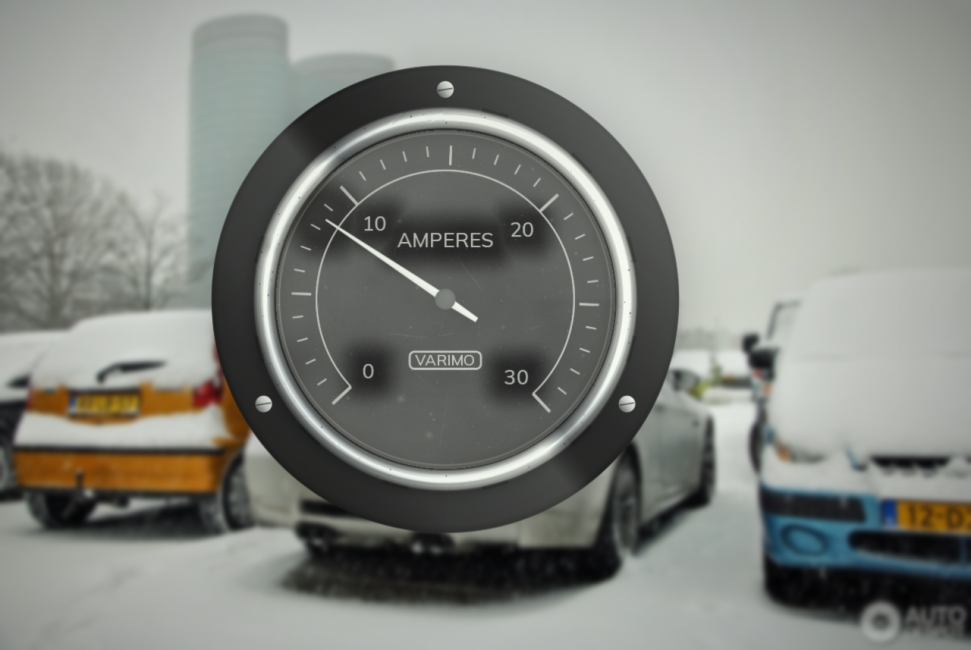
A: 8.5 (A)
